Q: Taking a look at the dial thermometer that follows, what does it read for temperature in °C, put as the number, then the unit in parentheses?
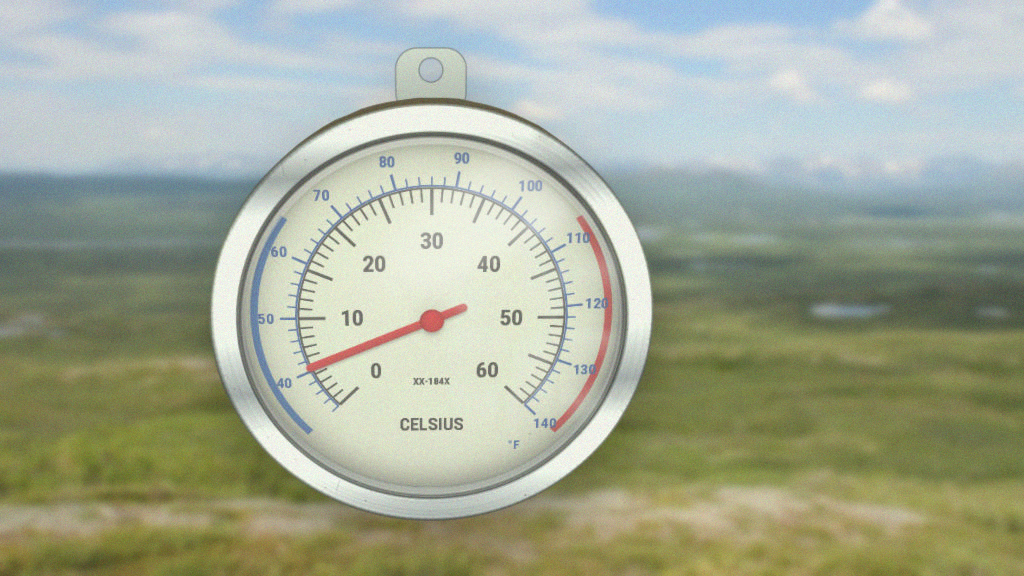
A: 5 (°C)
